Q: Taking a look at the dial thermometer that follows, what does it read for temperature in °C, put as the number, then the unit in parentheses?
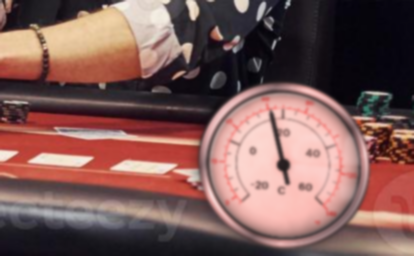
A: 16 (°C)
